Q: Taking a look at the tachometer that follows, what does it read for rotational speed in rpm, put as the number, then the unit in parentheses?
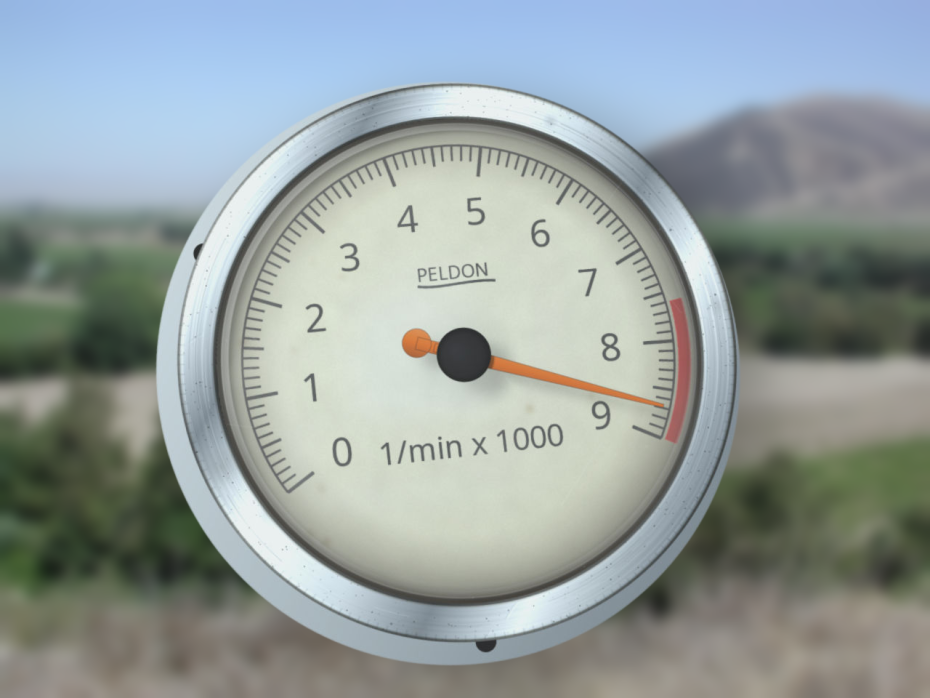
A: 8700 (rpm)
